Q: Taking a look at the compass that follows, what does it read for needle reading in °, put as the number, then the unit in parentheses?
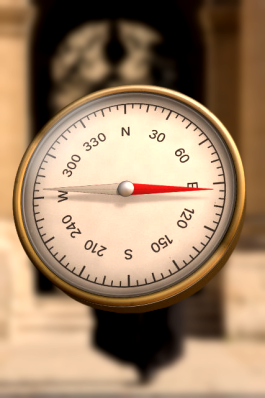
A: 95 (°)
